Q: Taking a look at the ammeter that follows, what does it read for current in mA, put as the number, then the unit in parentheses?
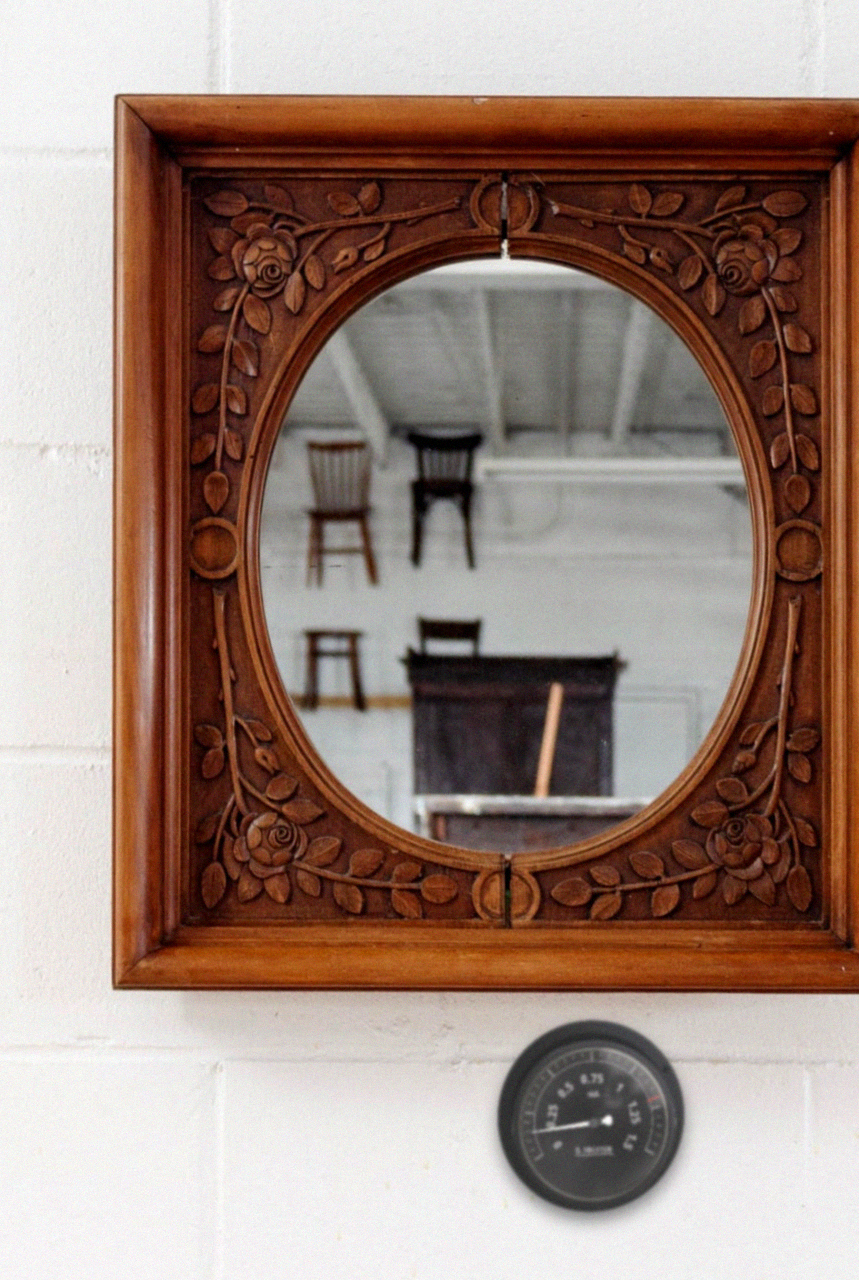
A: 0.15 (mA)
